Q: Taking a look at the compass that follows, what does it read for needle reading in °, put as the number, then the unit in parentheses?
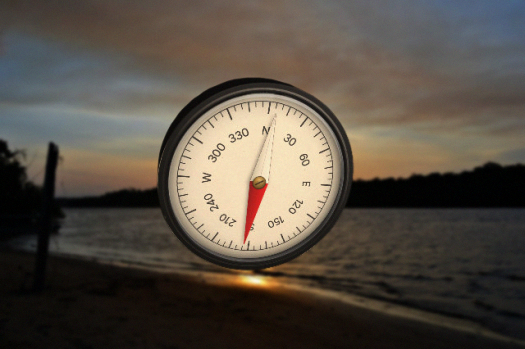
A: 185 (°)
